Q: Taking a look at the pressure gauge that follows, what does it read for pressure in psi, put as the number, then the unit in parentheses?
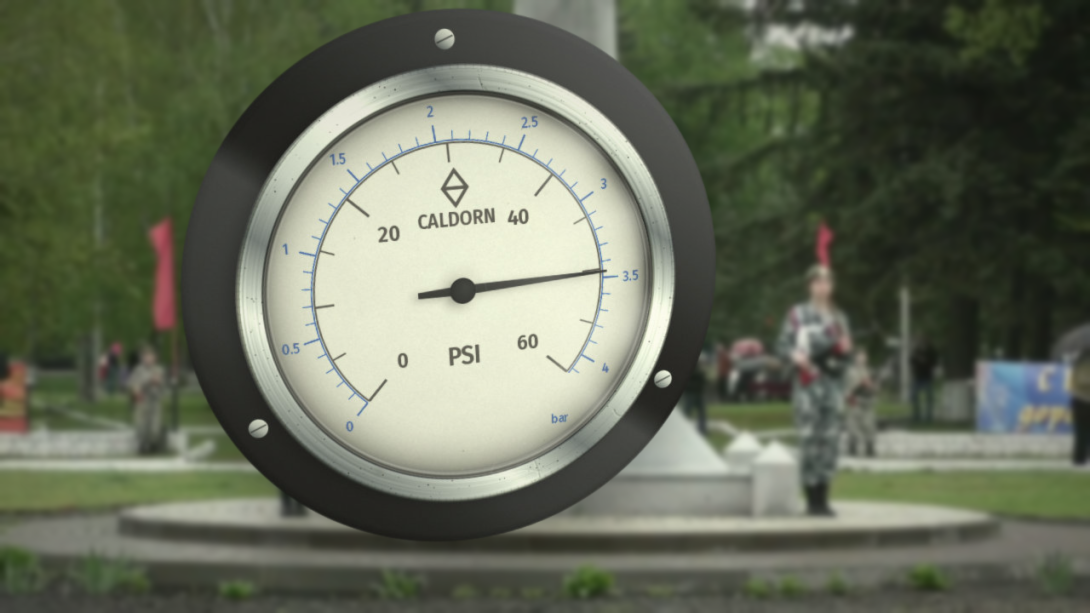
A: 50 (psi)
